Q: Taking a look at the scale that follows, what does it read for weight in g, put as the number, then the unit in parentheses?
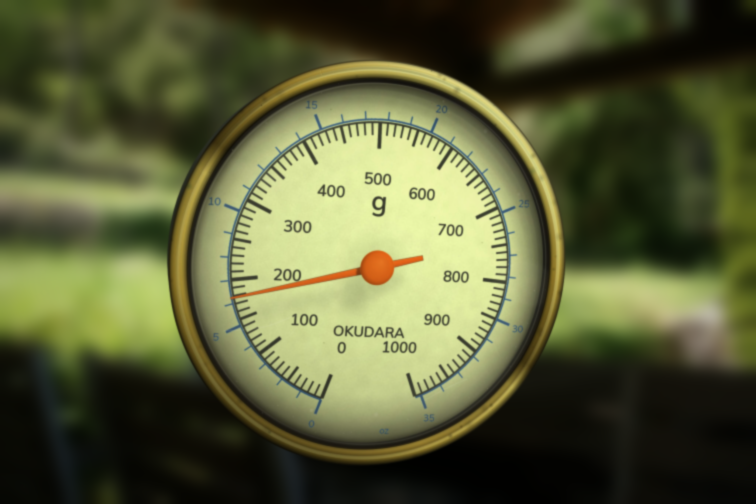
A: 180 (g)
